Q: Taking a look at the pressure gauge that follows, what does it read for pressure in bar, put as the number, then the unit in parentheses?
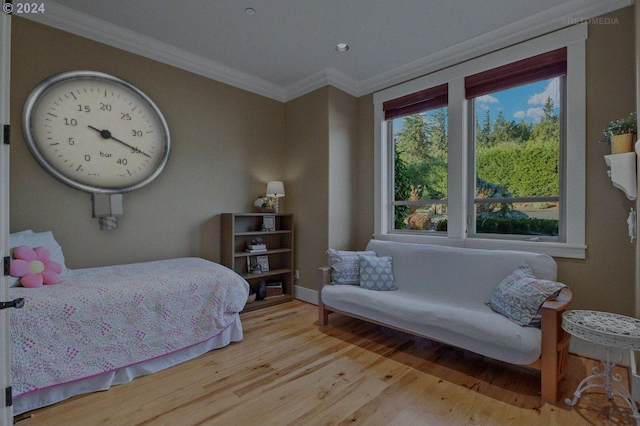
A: 35 (bar)
